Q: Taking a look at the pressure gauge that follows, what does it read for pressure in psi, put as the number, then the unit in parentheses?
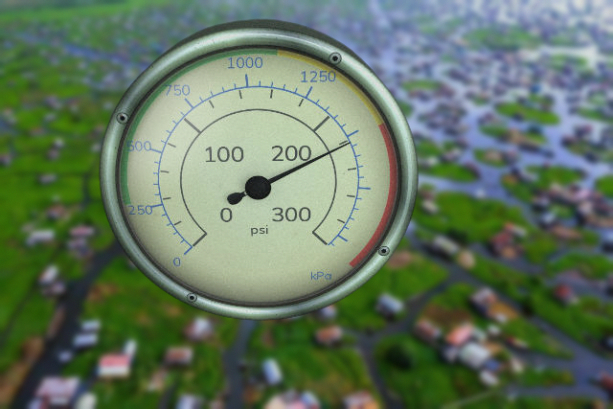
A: 220 (psi)
